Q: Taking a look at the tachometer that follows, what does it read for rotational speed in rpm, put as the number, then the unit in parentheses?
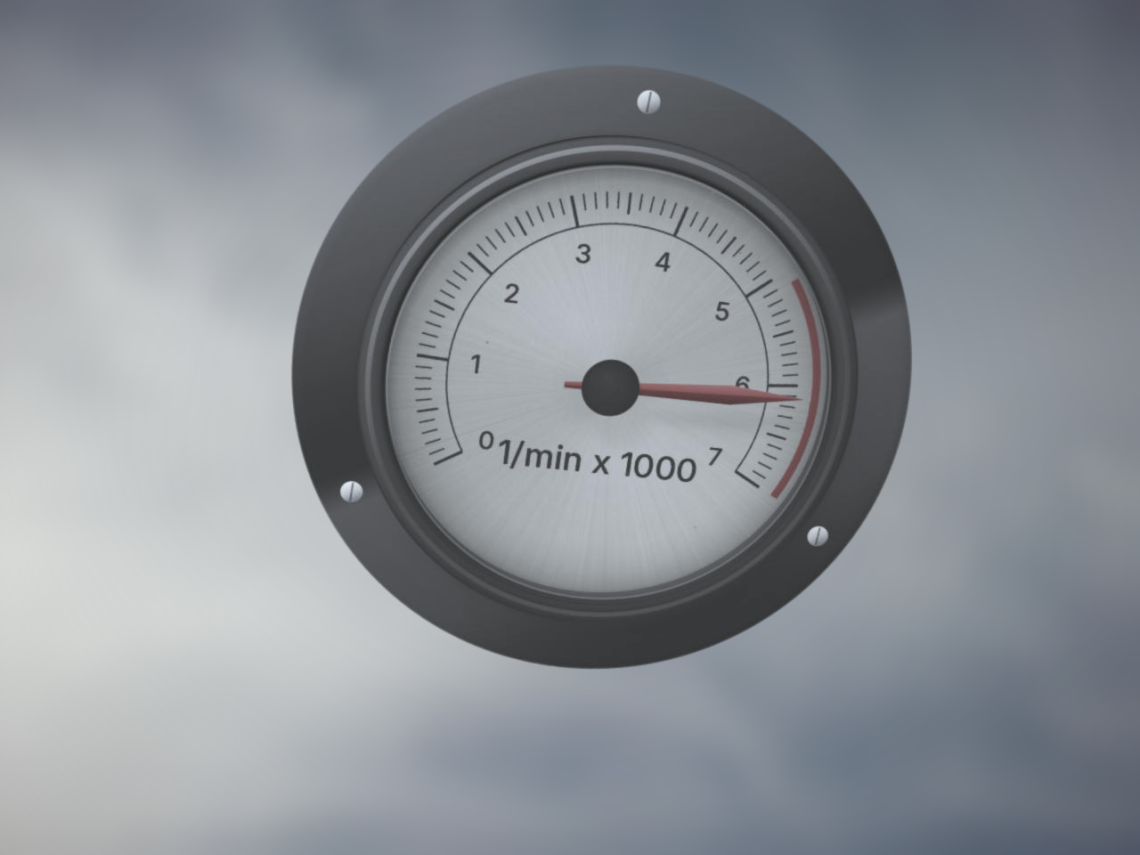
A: 6100 (rpm)
